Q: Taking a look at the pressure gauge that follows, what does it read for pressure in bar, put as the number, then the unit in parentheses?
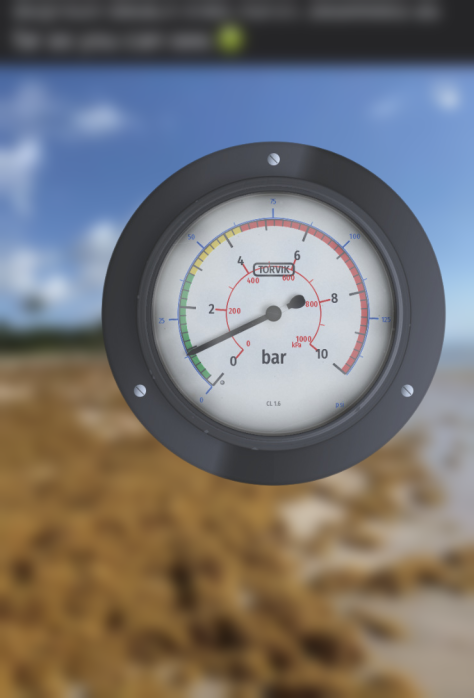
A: 0.9 (bar)
